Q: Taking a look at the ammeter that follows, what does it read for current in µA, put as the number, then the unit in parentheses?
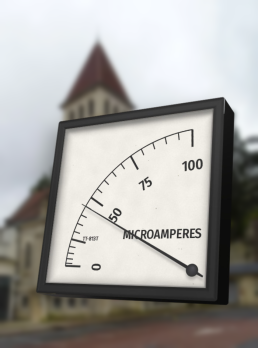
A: 45 (µA)
